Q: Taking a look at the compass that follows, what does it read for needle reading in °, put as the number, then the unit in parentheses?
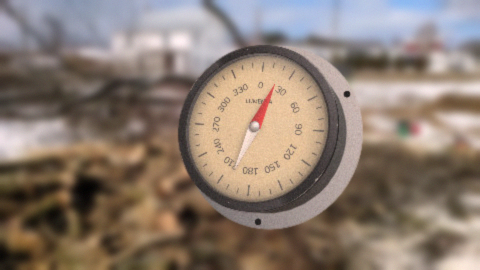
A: 20 (°)
